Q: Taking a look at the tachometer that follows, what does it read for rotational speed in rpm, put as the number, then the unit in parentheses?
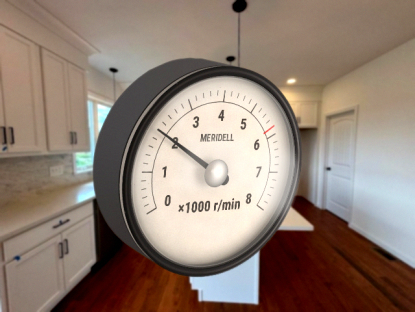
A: 2000 (rpm)
